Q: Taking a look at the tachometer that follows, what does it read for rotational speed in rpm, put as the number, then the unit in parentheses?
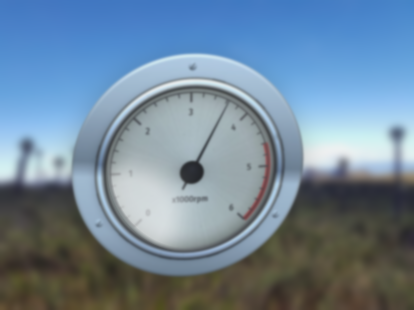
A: 3600 (rpm)
